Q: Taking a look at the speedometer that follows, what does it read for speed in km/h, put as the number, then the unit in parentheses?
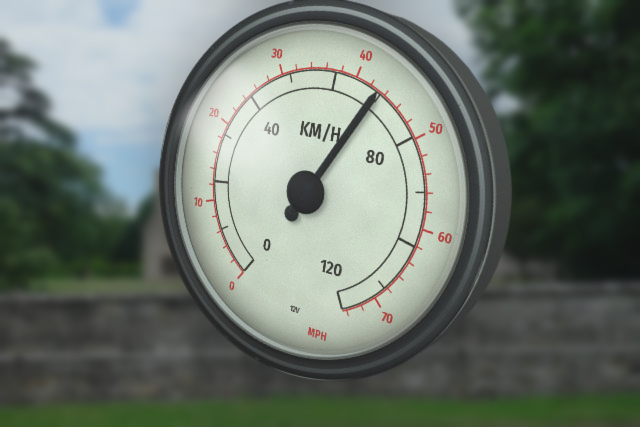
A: 70 (km/h)
